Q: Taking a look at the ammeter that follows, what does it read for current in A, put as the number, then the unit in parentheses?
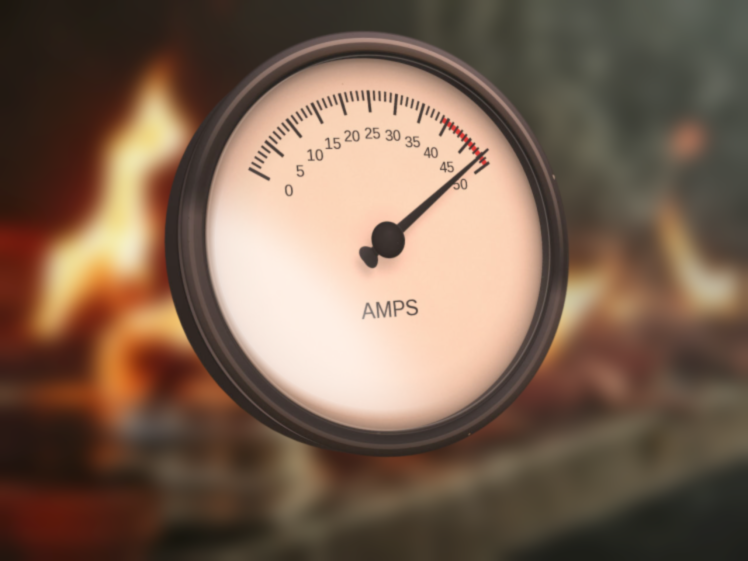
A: 48 (A)
